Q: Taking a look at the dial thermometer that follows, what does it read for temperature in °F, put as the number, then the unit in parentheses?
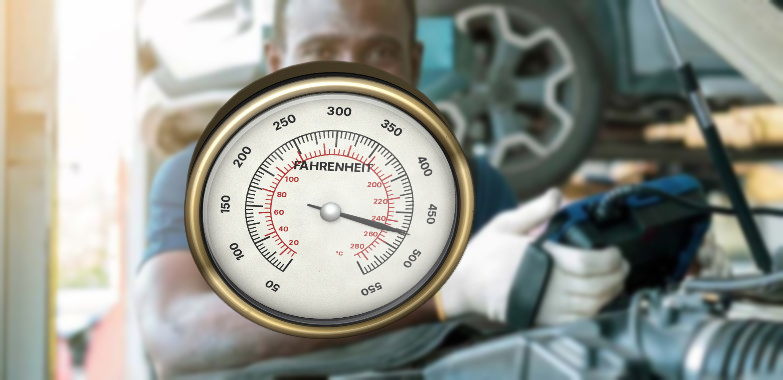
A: 475 (°F)
